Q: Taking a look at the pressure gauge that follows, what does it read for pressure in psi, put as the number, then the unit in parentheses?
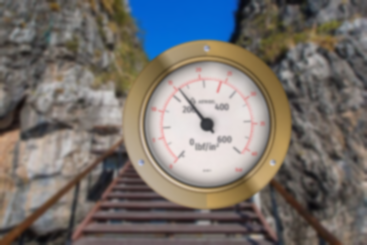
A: 225 (psi)
